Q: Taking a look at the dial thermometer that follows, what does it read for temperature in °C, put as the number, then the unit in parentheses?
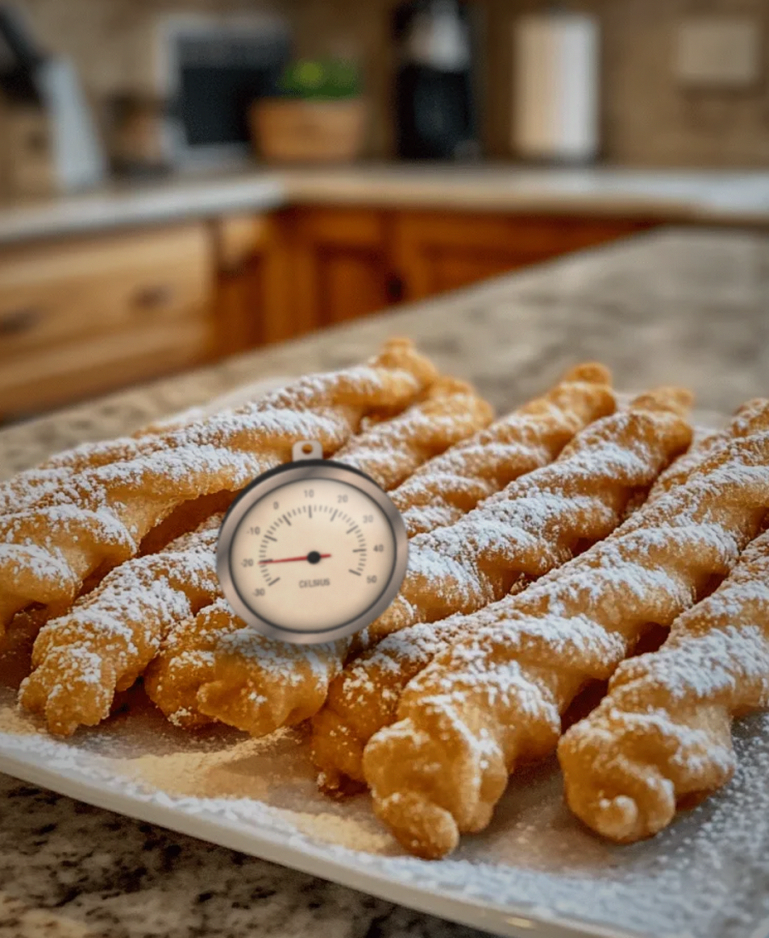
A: -20 (°C)
